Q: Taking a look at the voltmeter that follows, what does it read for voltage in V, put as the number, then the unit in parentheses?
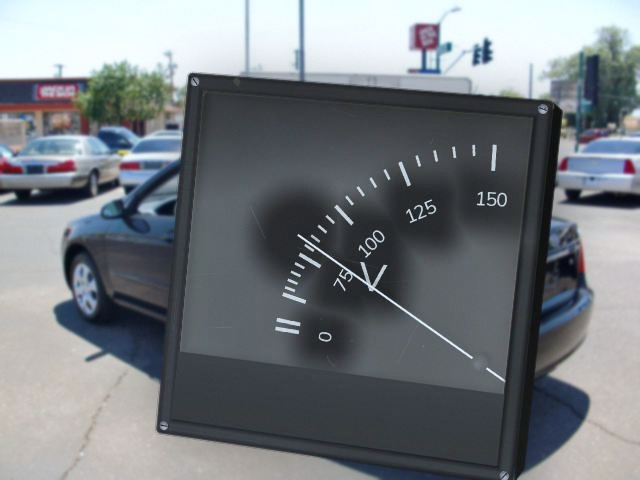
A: 82.5 (V)
